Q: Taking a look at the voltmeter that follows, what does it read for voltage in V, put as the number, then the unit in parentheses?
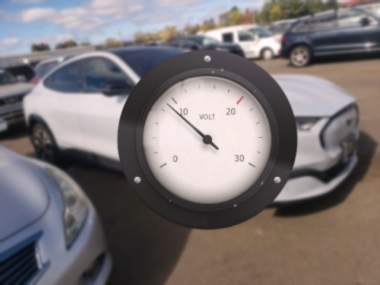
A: 9 (V)
